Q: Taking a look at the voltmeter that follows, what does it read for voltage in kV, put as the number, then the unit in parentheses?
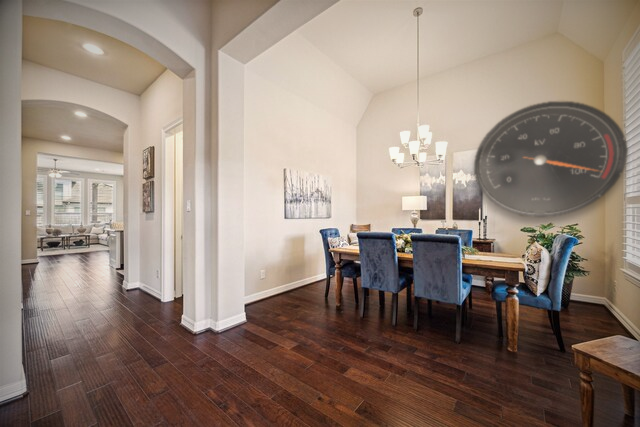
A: 97.5 (kV)
